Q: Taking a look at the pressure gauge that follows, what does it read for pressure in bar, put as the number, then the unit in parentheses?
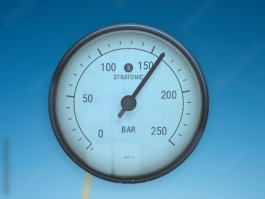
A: 160 (bar)
